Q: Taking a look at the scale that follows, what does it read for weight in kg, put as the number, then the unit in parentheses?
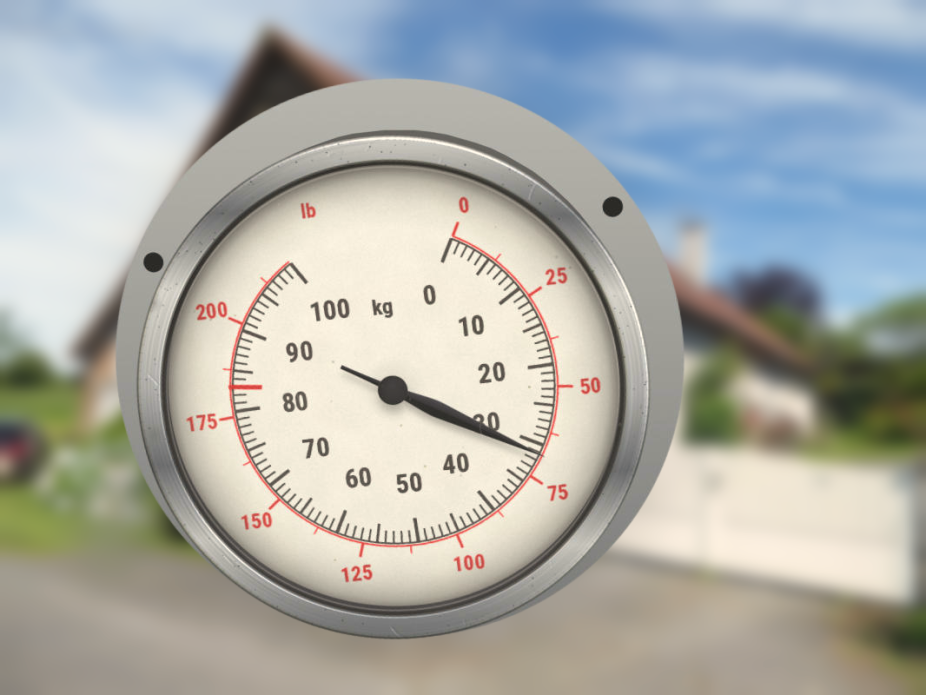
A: 31 (kg)
